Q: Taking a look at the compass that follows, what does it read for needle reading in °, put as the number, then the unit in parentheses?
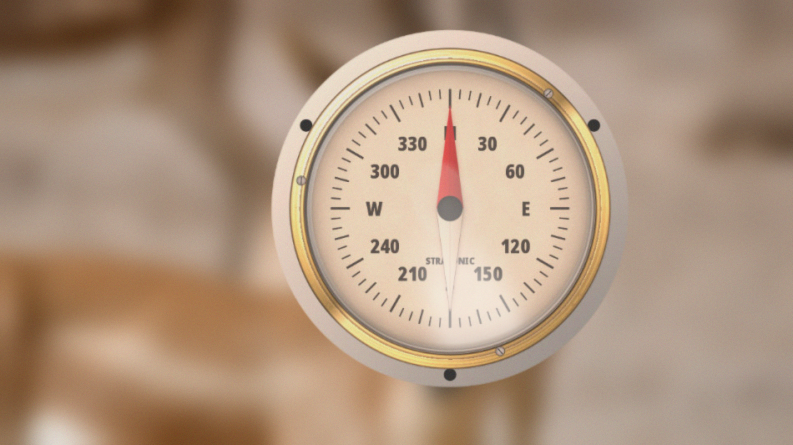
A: 0 (°)
